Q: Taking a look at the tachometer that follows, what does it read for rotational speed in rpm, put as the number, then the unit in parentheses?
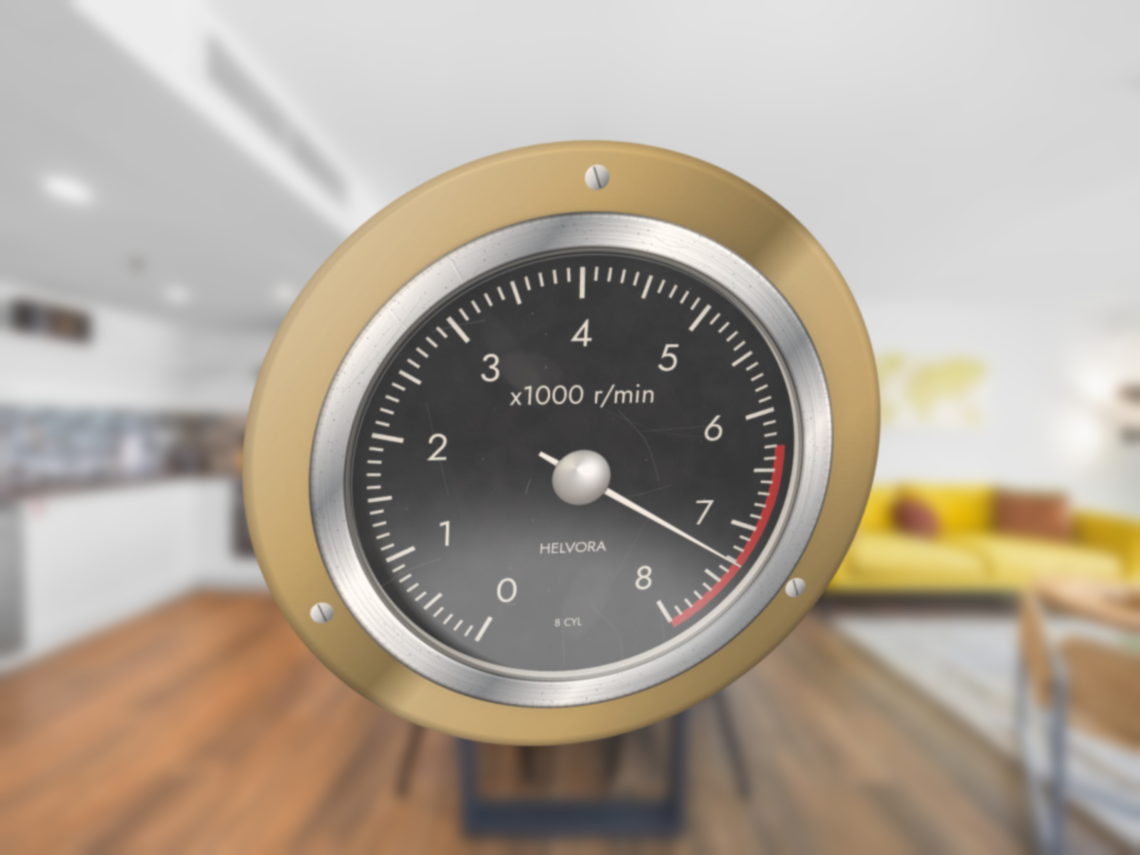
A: 7300 (rpm)
